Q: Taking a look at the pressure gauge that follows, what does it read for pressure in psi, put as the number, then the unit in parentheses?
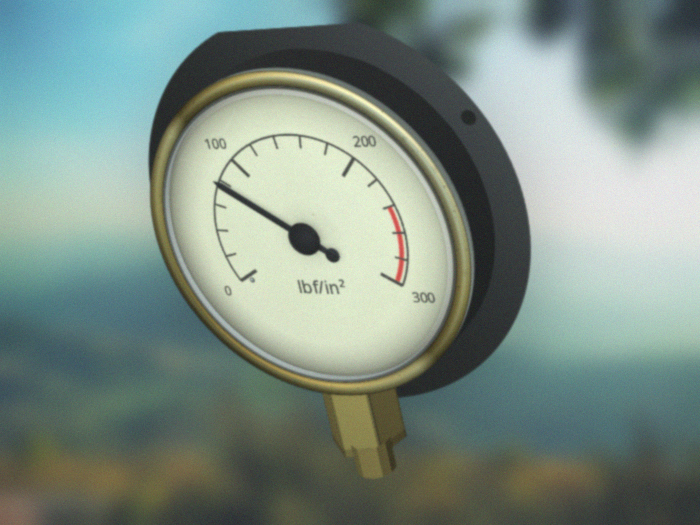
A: 80 (psi)
